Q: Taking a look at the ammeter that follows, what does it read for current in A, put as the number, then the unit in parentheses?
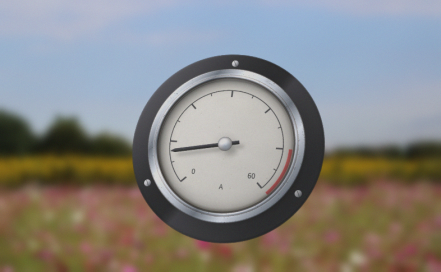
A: 7.5 (A)
